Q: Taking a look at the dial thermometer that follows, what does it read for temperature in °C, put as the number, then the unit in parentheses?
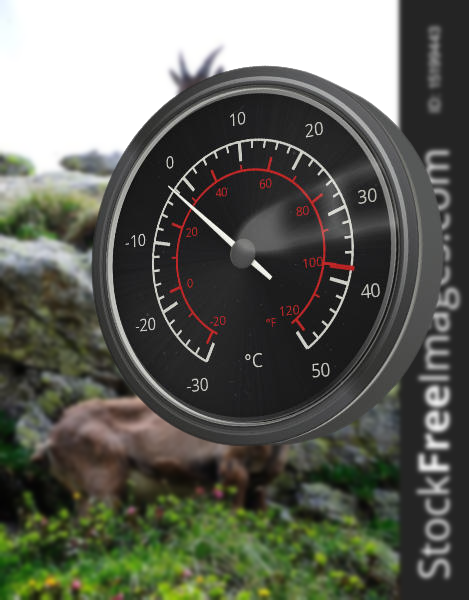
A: -2 (°C)
